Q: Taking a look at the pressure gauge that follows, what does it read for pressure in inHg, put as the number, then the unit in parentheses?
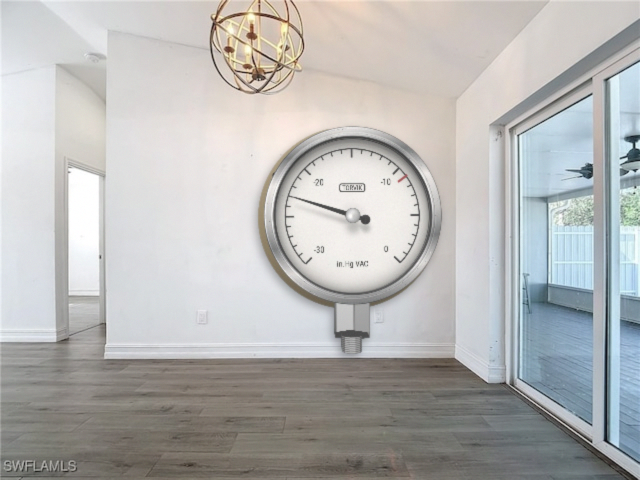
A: -23 (inHg)
